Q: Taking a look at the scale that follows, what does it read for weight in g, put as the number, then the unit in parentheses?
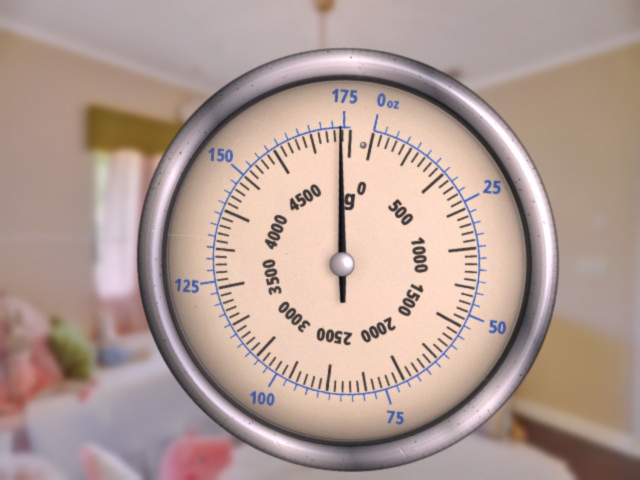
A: 4950 (g)
